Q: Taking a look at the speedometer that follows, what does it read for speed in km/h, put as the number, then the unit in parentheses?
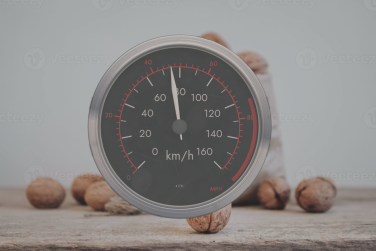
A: 75 (km/h)
